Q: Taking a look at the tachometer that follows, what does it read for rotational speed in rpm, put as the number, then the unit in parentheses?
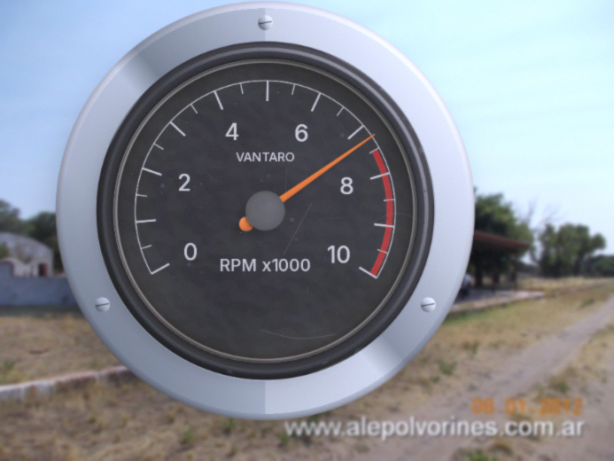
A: 7250 (rpm)
